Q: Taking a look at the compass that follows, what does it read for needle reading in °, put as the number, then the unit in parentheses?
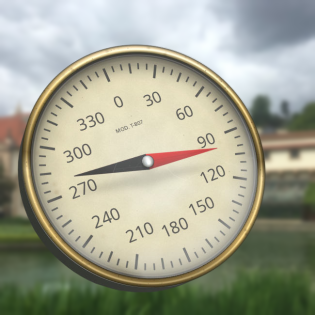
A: 100 (°)
